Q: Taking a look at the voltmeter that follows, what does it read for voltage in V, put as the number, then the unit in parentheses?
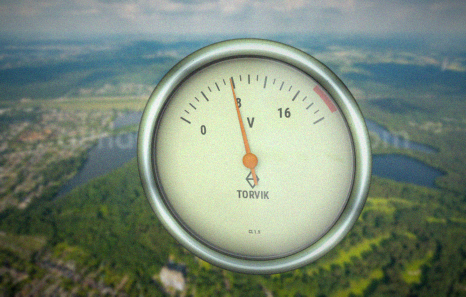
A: 8 (V)
